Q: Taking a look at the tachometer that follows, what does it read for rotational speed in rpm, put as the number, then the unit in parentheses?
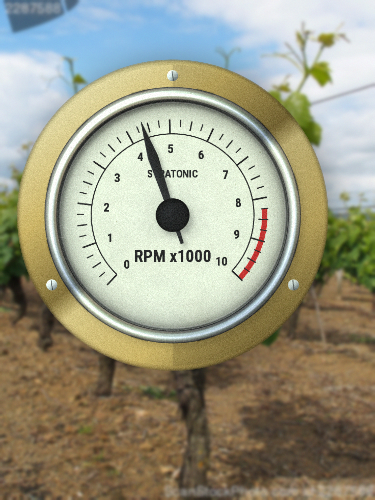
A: 4375 (rpm)
